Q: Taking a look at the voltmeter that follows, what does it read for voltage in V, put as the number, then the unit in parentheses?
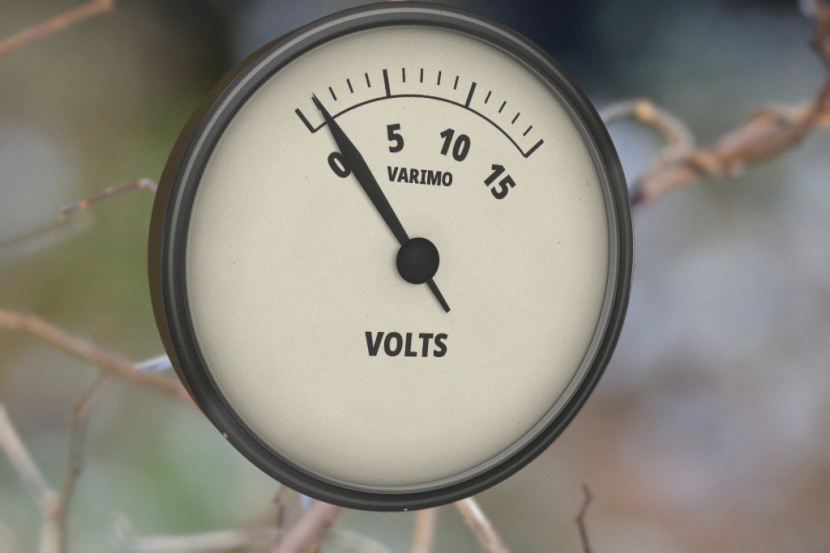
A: 1 (V)
